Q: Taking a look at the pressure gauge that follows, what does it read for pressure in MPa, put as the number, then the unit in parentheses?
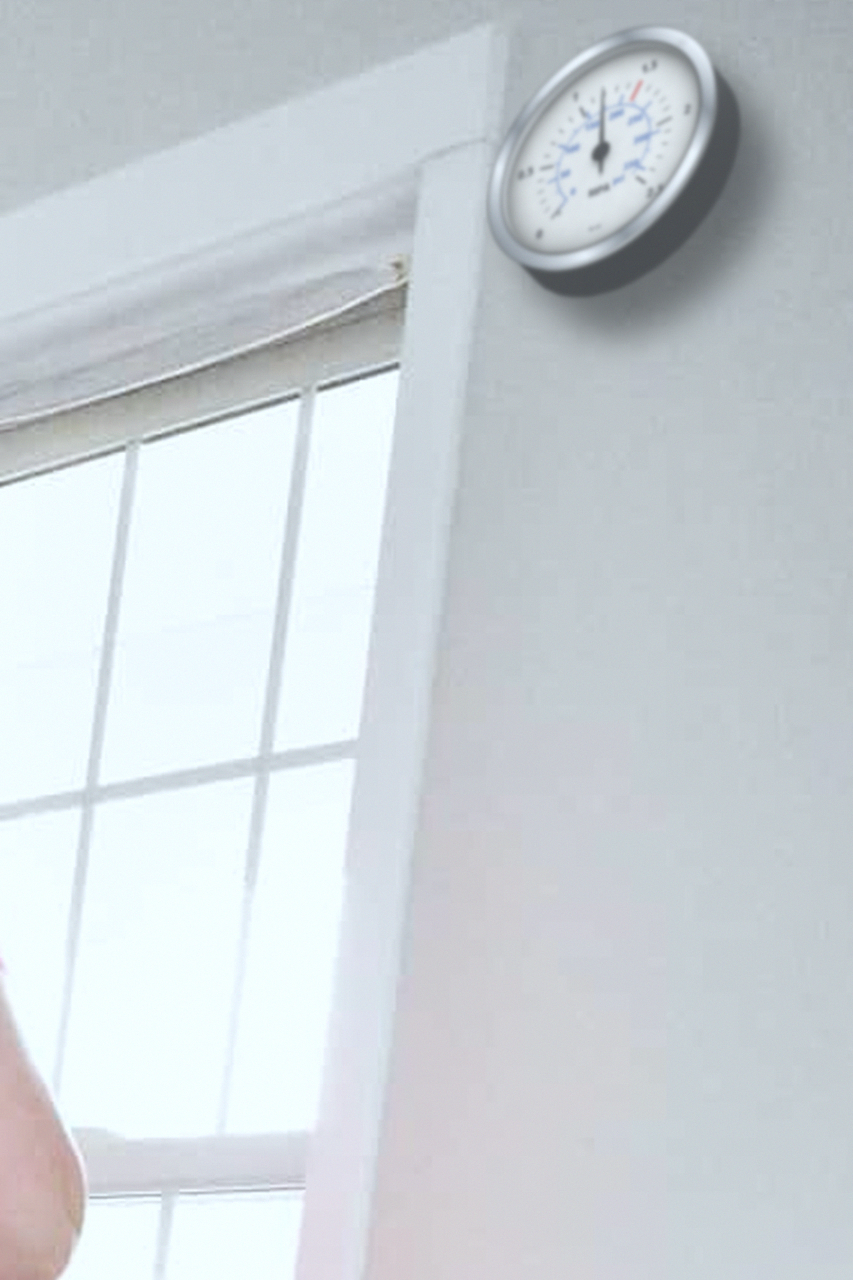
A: 1.2 (MPa)
